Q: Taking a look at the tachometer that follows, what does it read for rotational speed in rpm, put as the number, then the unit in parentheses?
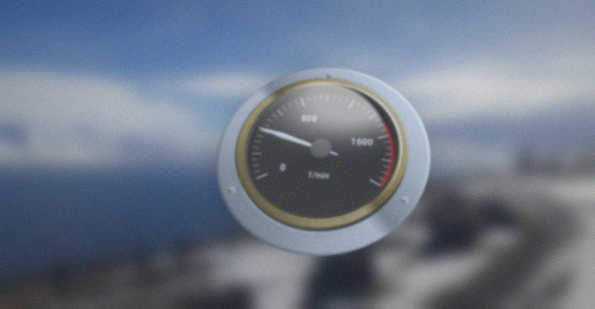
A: 400 (rpm)
